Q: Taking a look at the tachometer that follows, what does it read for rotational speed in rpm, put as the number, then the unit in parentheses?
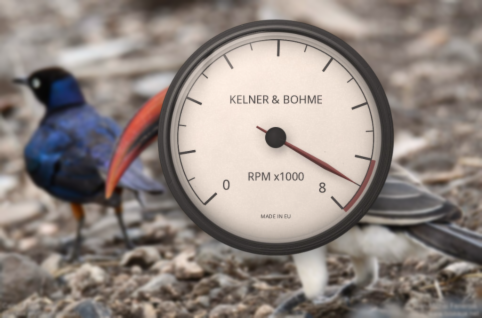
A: 7500 (rpm)
